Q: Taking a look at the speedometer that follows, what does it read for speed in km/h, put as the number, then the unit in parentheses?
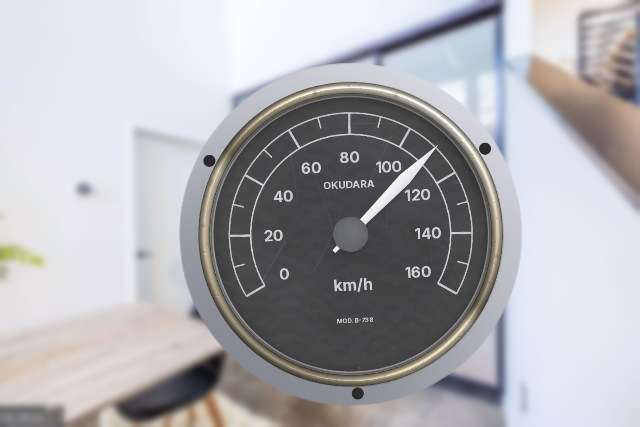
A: 110 (km/h)
